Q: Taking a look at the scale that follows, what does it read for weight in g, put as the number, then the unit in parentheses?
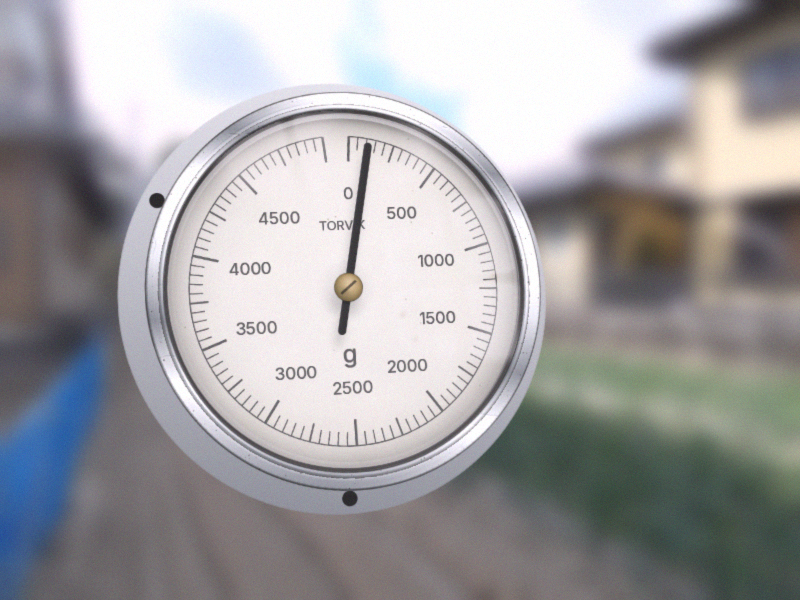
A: 100 (g)
